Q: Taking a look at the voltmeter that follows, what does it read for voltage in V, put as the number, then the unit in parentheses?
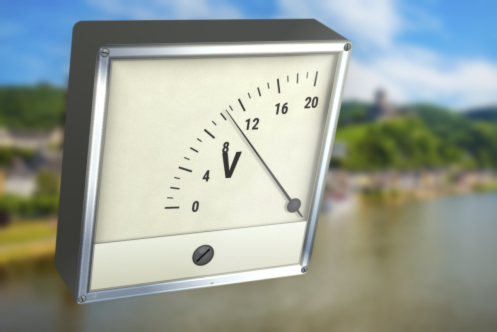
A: 10.5 (V)
